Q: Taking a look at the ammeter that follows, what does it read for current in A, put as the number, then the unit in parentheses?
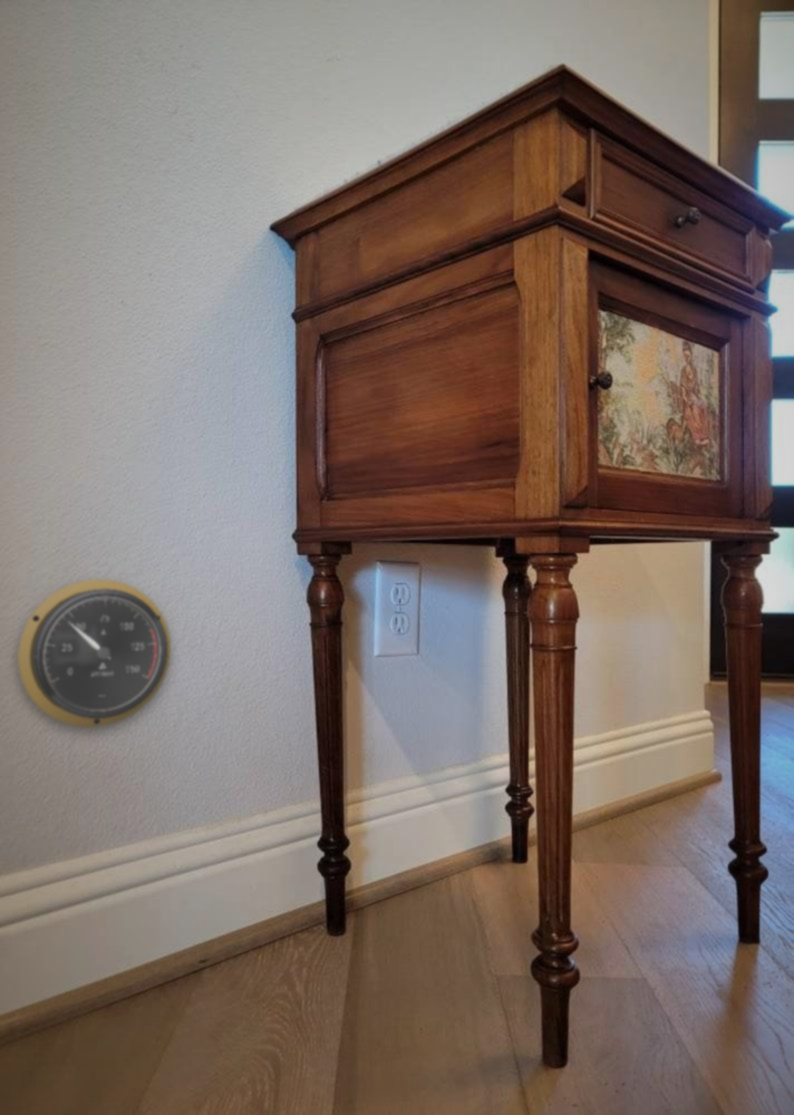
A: 45 (A)
